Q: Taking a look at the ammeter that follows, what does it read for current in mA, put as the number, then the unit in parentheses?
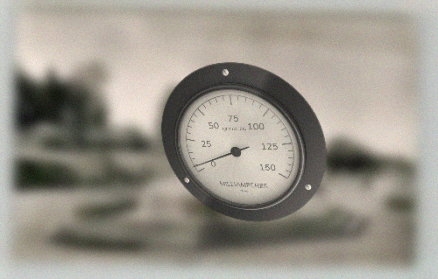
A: 5 (mA)
